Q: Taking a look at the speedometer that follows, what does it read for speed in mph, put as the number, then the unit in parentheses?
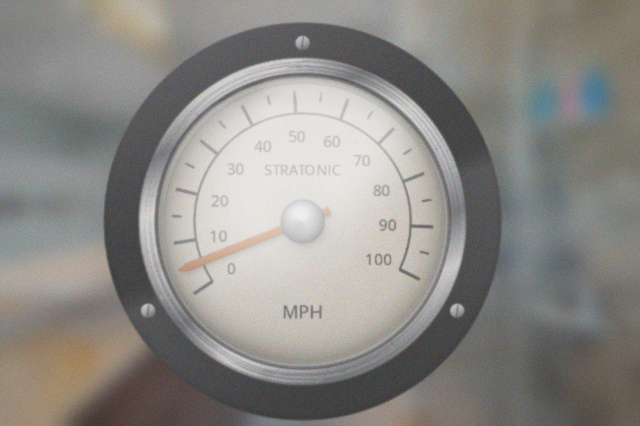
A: 5 (mph)
